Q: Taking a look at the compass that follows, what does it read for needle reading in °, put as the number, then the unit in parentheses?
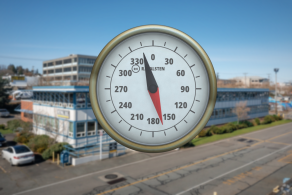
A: 165 (°)
